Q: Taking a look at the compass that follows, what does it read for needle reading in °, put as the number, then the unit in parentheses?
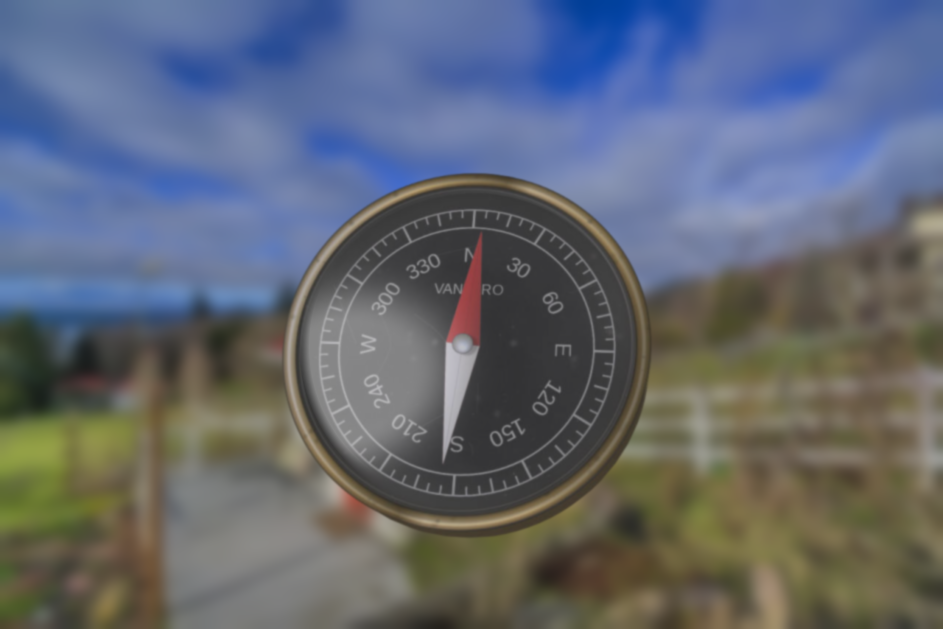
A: 5 (°)
